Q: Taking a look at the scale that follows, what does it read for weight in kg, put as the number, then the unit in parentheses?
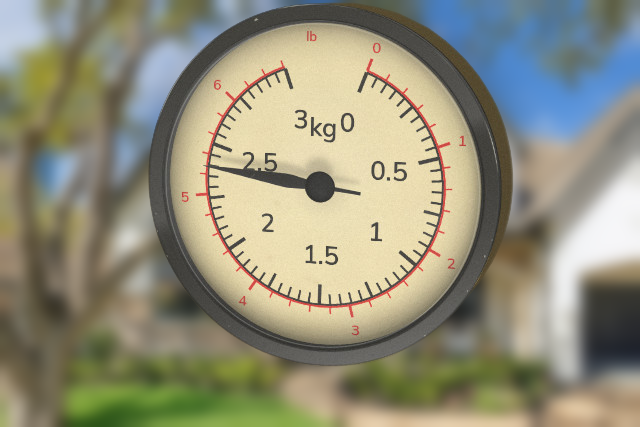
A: 2.4 (kg)
